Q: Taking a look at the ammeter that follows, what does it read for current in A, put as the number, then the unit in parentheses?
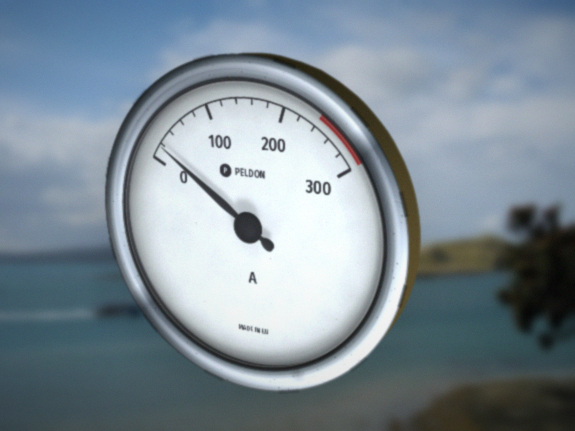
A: 20 (A)
